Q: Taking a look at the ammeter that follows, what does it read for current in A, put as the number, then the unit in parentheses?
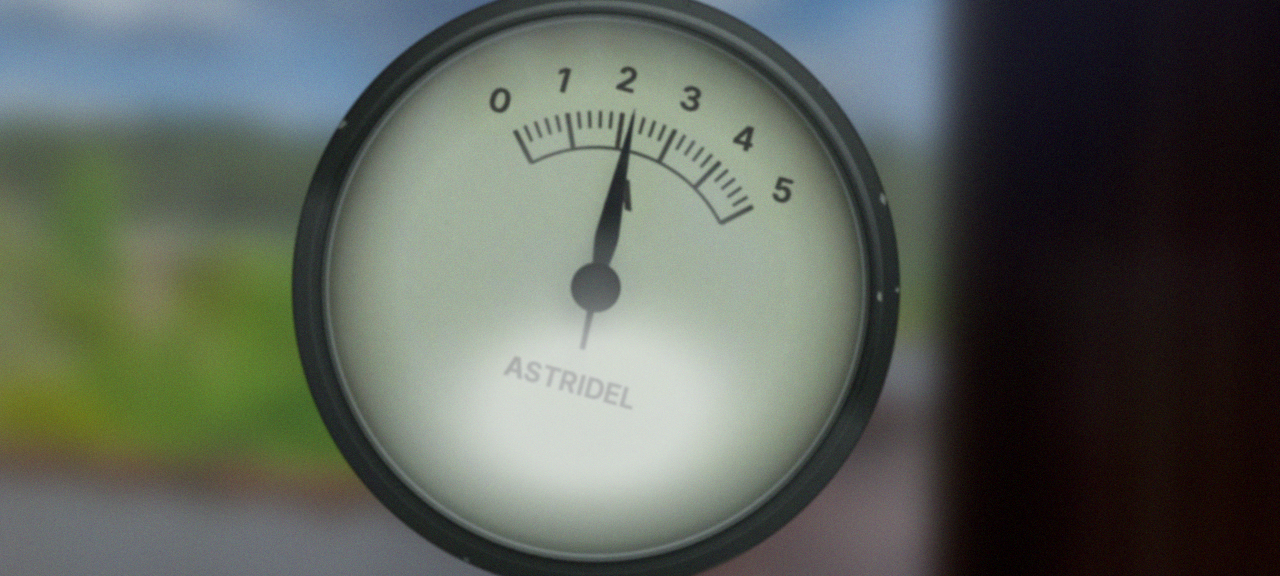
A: 2.2 (A)
